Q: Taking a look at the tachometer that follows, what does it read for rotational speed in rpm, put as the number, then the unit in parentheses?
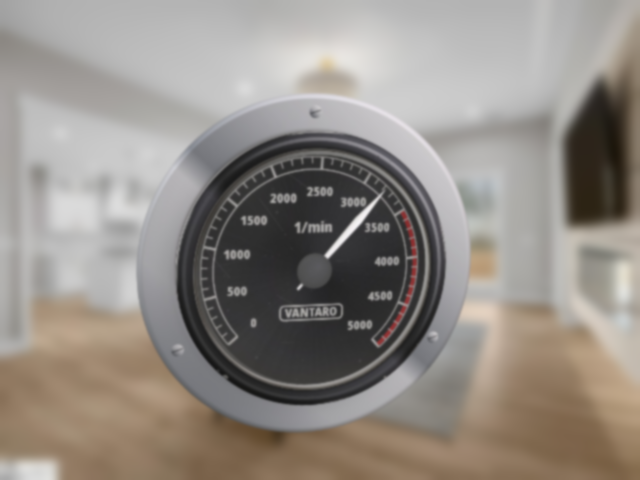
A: 3200 (rpm)
